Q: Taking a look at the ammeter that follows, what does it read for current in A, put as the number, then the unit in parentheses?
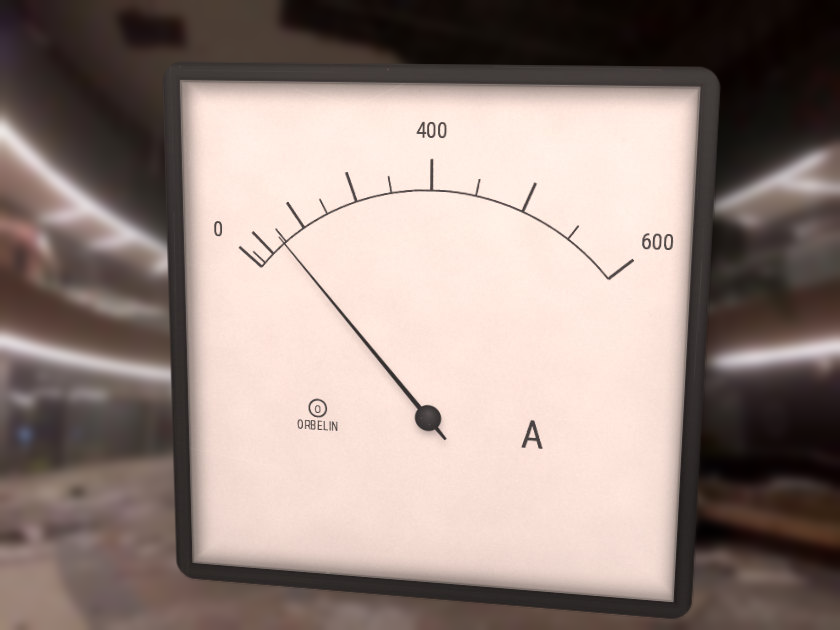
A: 150 (A)
